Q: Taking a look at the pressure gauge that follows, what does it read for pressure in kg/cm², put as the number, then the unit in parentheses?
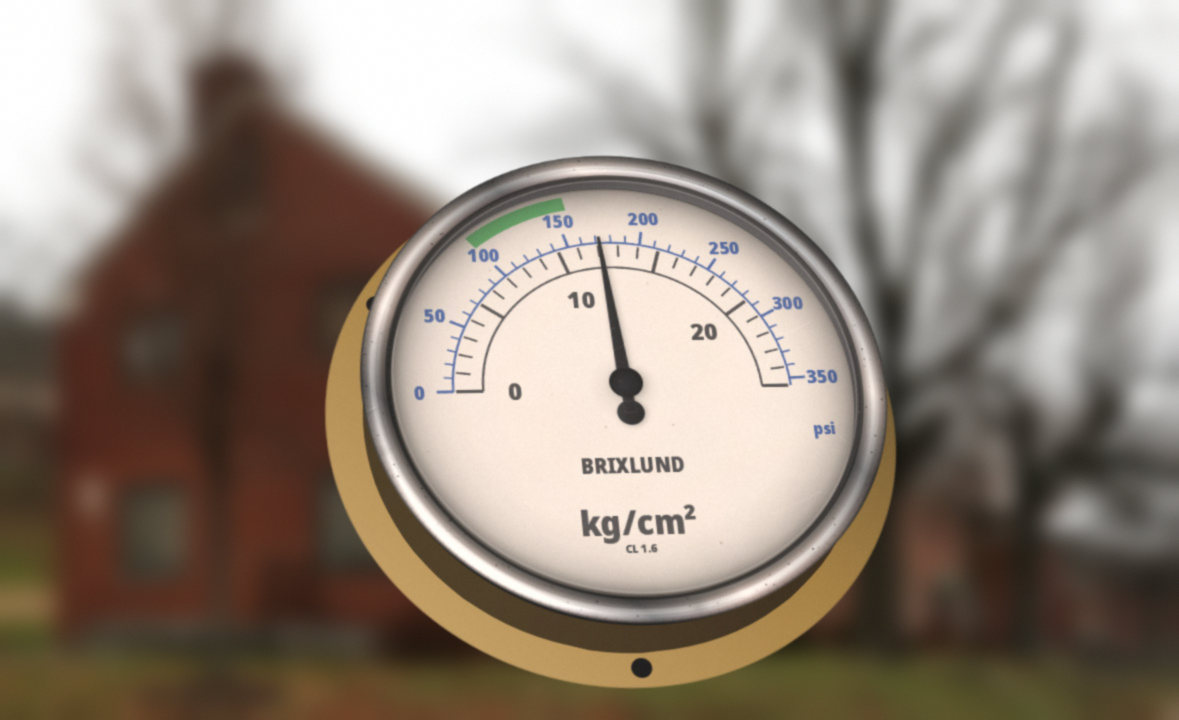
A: 12 (kg/cm²)
